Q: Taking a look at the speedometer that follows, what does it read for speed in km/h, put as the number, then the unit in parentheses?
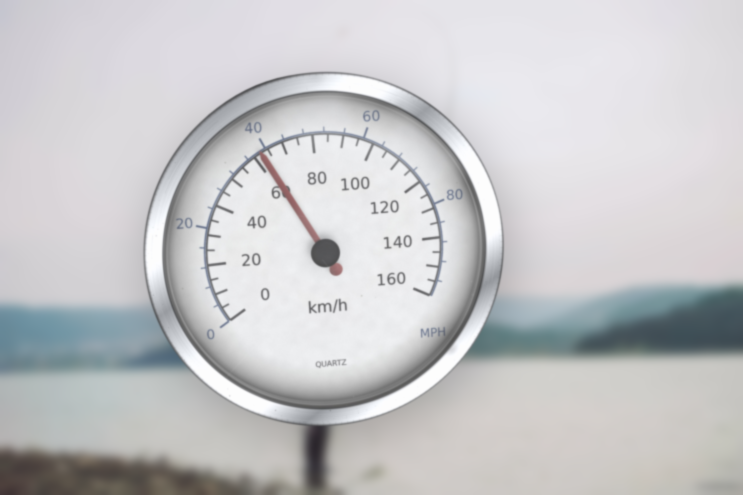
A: 62.5 (km/h)
